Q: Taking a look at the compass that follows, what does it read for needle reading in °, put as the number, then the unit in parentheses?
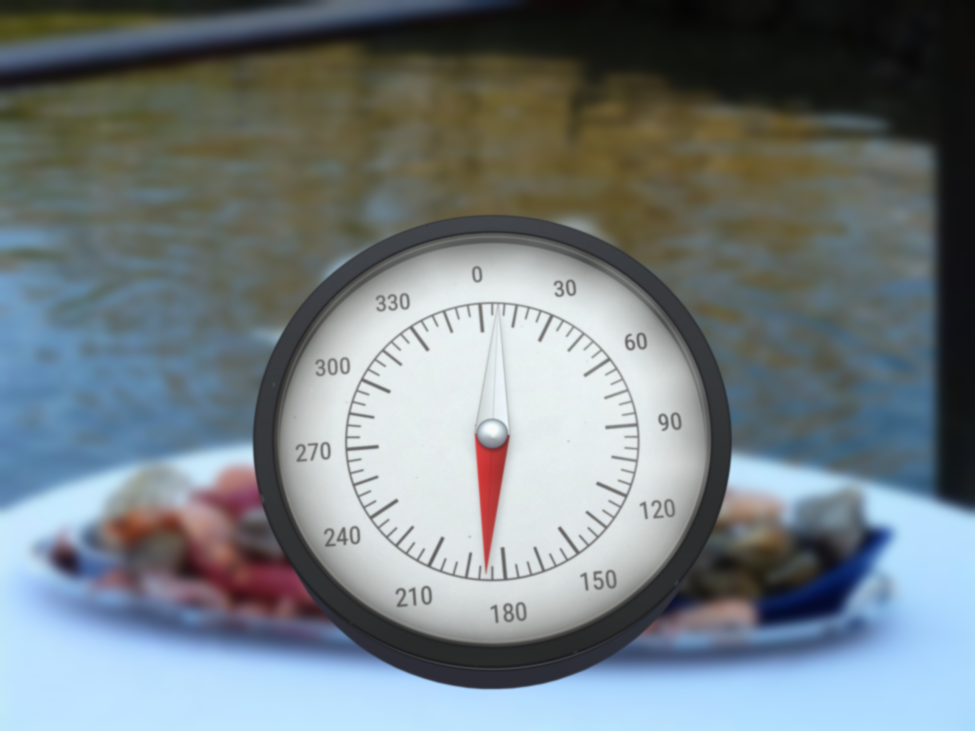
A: 187.5 (°)
